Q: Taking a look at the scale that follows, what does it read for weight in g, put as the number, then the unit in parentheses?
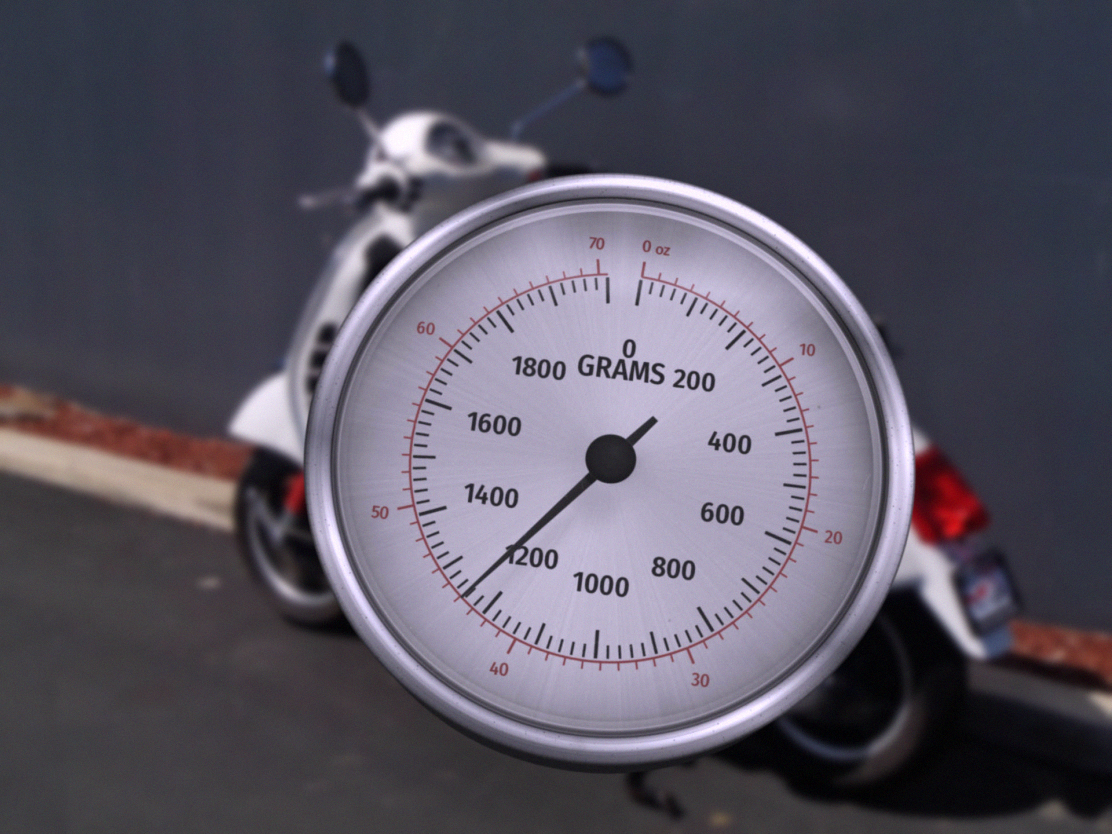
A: 1240 (g)
